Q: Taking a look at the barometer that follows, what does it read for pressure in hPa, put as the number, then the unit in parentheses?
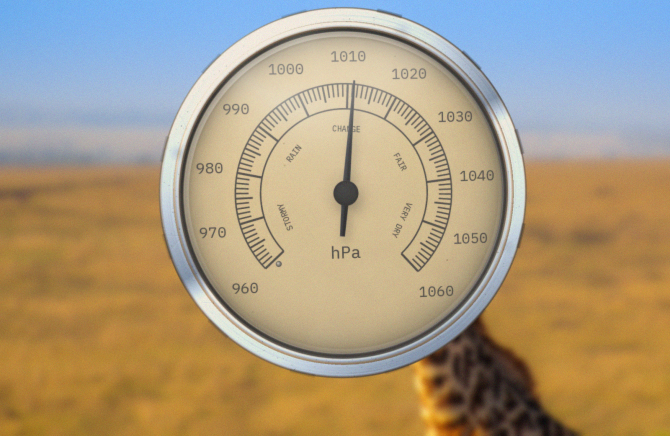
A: 1011 (hPa)
